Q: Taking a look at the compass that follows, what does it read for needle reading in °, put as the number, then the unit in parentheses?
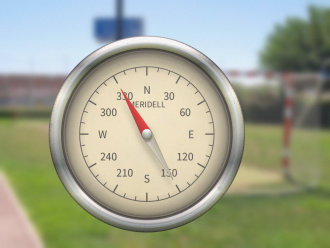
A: 330 (°)
